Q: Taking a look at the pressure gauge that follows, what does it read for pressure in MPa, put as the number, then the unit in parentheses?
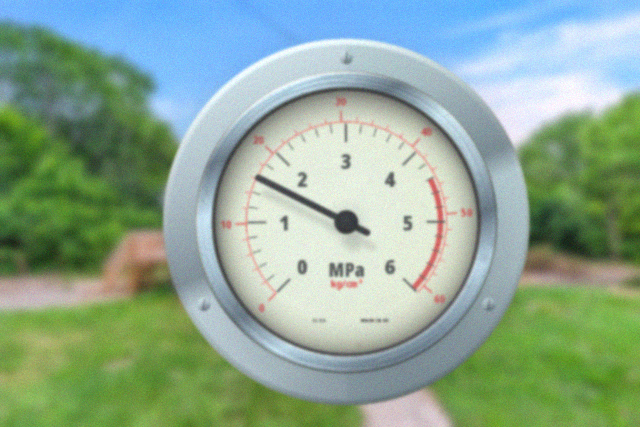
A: 1.6 (MPa)
